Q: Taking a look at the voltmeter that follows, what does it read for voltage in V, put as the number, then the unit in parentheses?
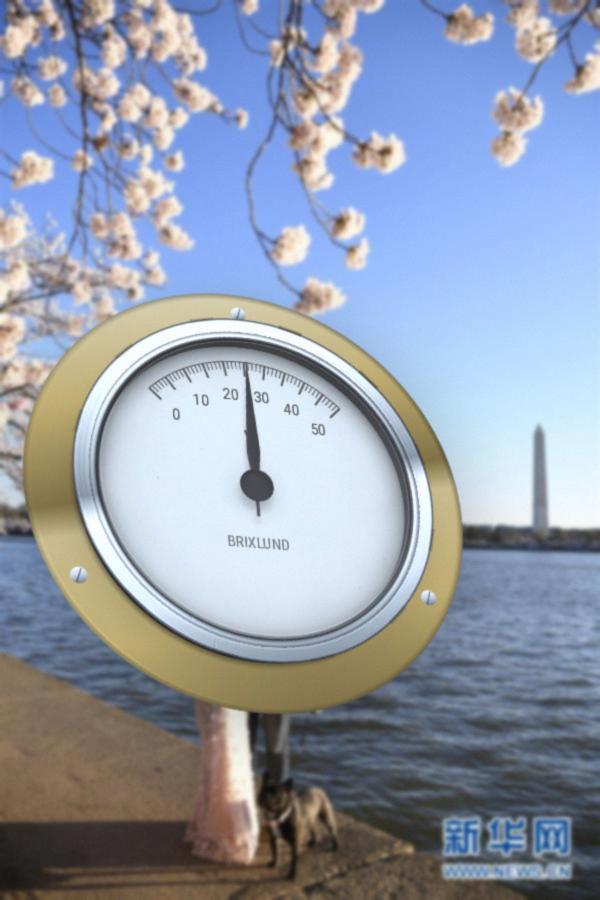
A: 25 (V)
